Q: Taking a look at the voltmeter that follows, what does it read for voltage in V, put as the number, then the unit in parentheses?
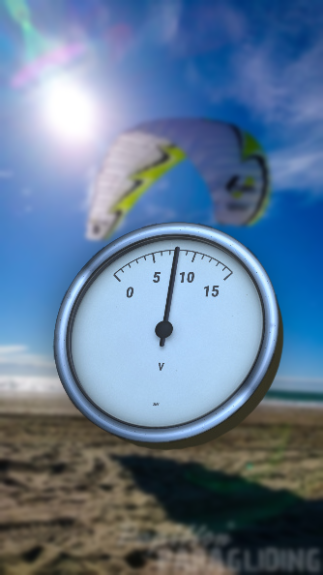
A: 8 (V)
